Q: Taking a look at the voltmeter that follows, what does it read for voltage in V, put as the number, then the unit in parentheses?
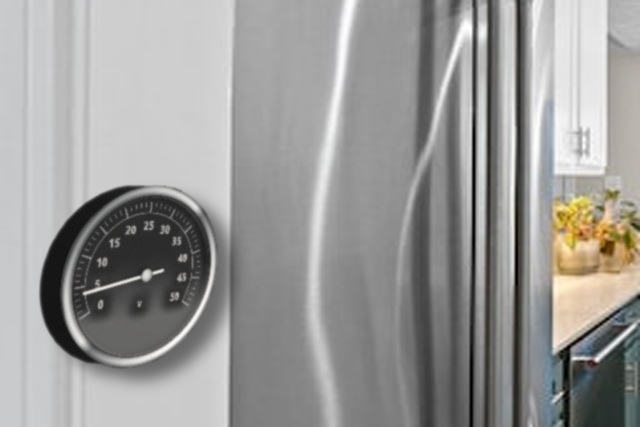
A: 4 (V)
